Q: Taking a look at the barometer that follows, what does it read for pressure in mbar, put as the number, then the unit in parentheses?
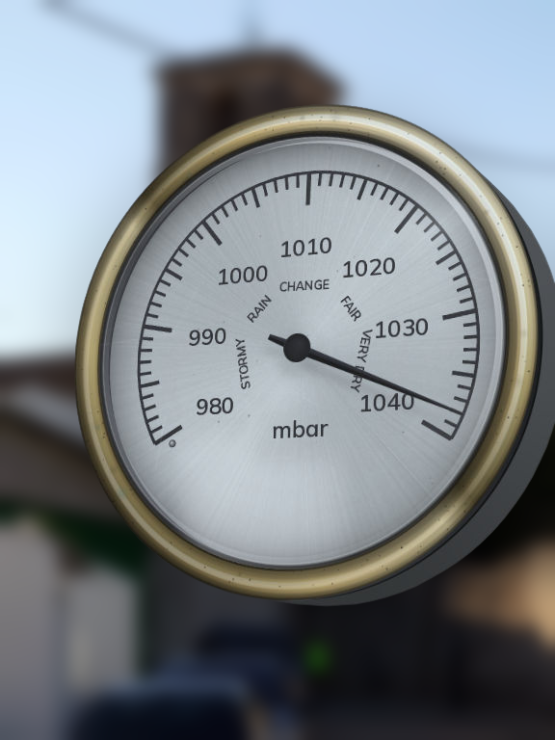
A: 1038 (mbar)
